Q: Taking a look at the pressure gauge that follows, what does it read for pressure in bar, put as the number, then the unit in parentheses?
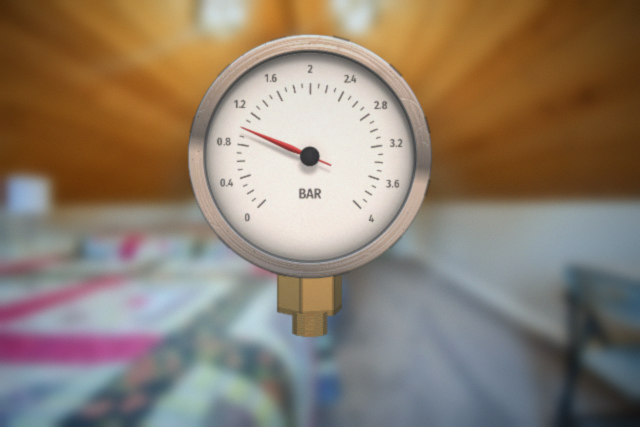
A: 1 (bar)
